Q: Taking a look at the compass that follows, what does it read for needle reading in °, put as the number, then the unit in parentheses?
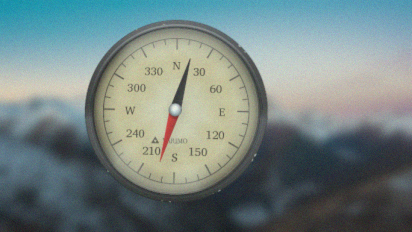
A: 195 (°)
